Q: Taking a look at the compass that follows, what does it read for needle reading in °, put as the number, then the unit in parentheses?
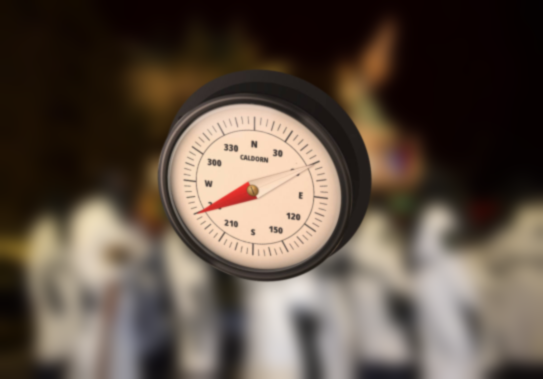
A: 240 (°)
